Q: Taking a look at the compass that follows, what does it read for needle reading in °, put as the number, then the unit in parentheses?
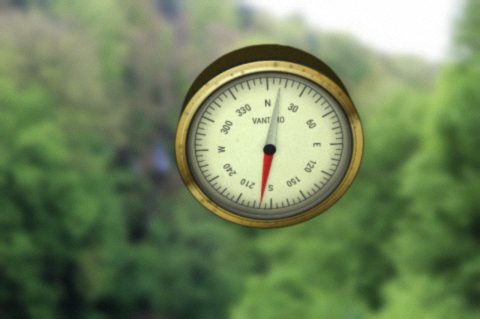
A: 190 (°)
